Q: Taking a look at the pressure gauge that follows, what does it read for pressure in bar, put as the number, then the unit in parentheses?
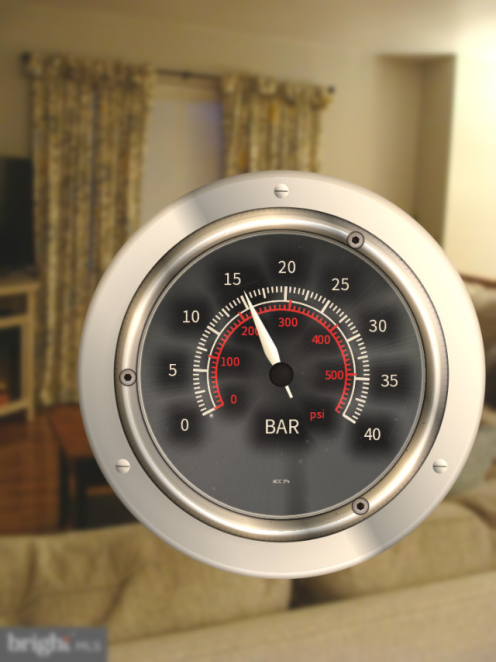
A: 15.5 (bar)
